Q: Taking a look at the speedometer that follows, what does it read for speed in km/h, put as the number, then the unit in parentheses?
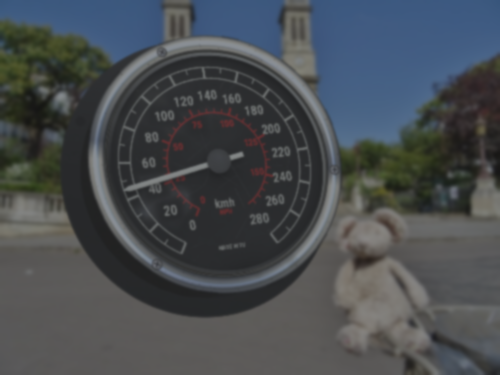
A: 45 (km/h)
